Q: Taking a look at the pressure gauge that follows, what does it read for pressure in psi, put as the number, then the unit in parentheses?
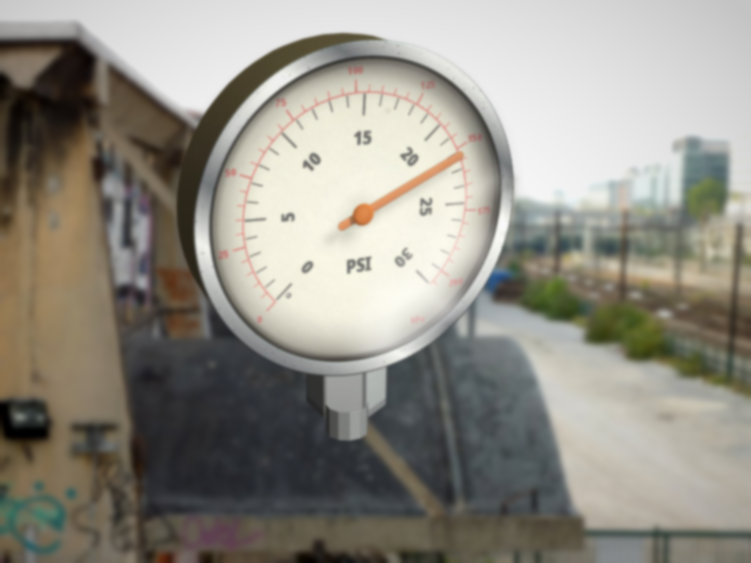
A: 22 (psi)
